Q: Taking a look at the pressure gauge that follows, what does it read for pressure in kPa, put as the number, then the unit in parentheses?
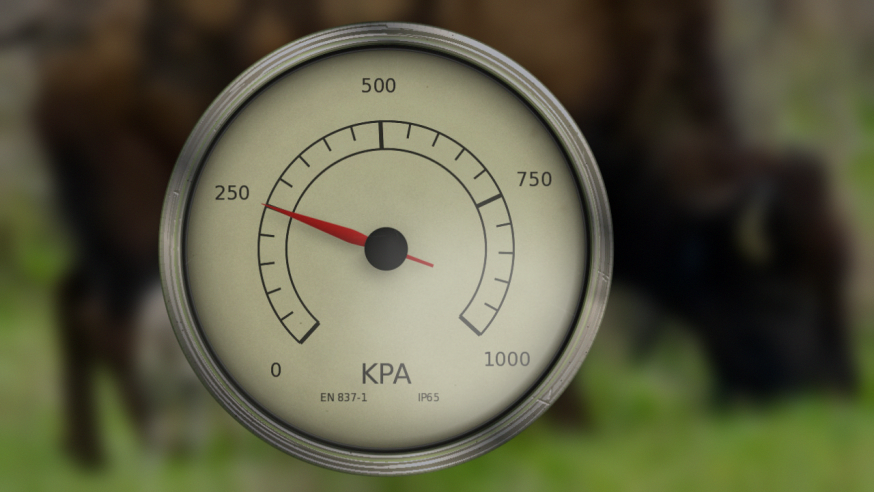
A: 250 (kPa)
